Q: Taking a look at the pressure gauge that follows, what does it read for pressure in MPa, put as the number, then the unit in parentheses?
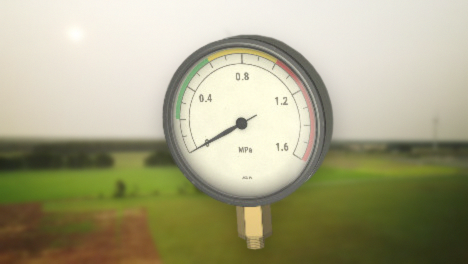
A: 0 (MPa)
